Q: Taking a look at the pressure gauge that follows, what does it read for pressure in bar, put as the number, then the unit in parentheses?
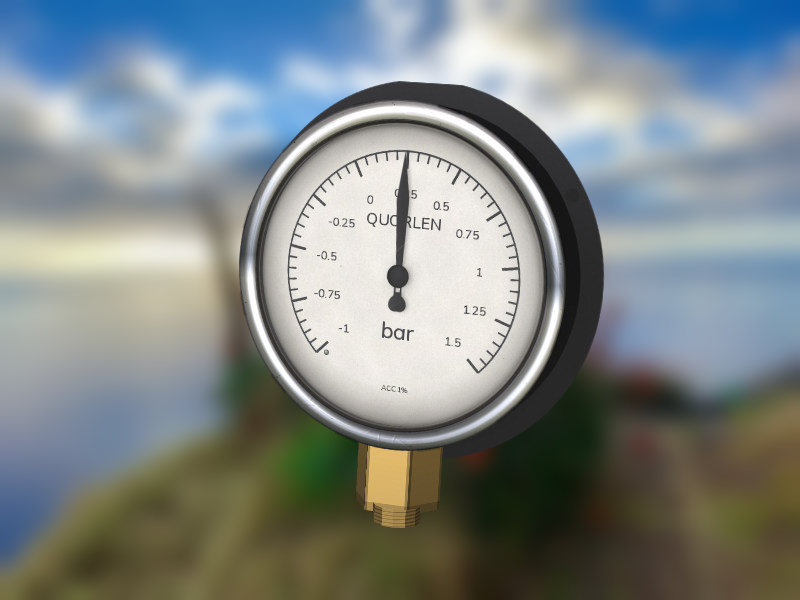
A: 0.25 (bar)
